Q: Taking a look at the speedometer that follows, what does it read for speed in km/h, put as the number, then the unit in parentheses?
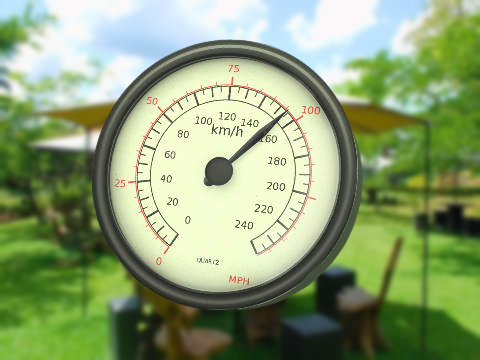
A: 155 (km/h)
